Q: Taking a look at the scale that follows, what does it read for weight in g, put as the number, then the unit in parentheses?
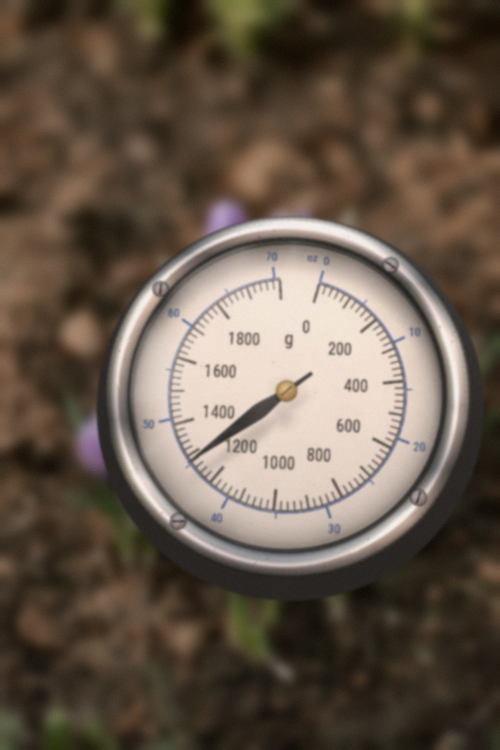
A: 1280 (g)
